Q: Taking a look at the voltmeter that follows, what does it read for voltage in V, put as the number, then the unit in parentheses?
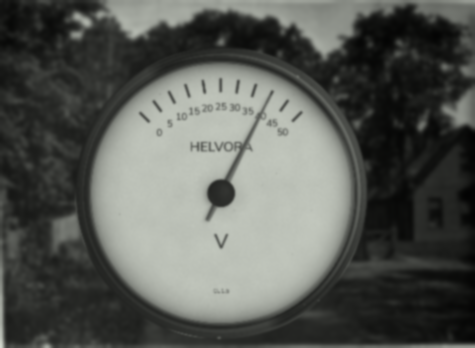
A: 40 (V)
